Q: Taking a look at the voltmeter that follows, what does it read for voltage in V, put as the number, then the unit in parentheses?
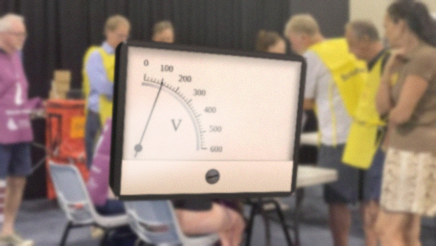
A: 100 (V)
